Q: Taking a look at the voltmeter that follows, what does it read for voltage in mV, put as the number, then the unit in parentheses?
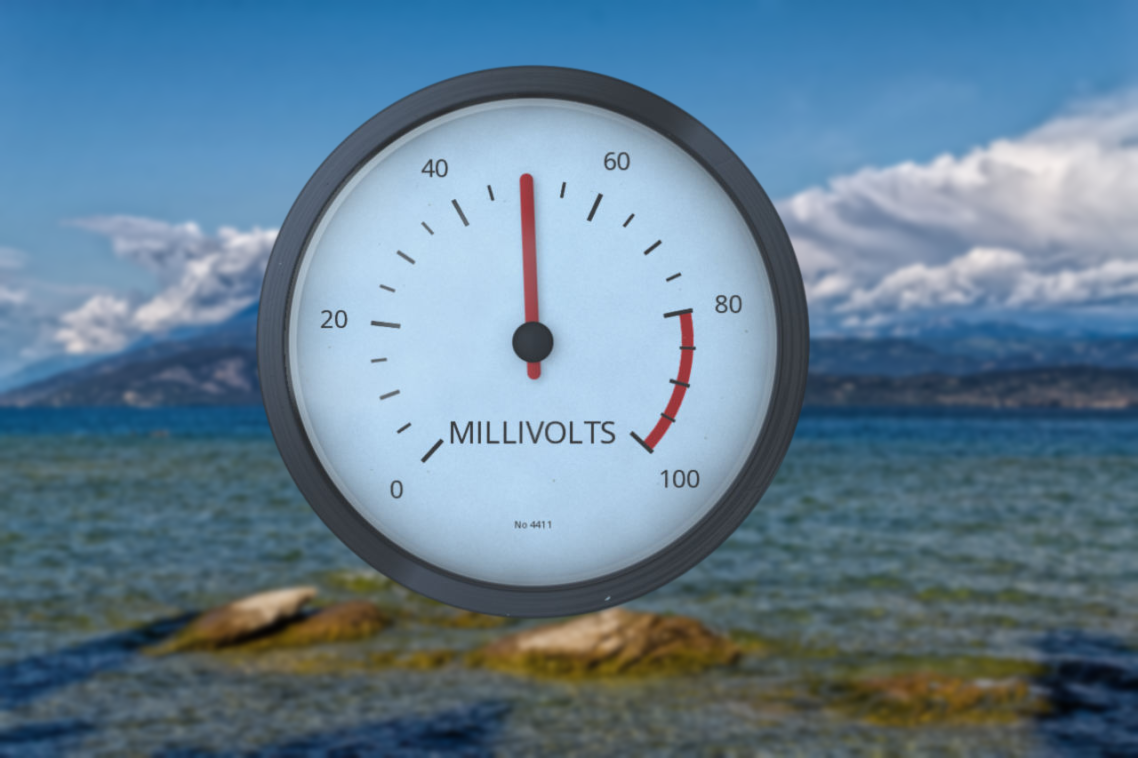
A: 50 (mV)
